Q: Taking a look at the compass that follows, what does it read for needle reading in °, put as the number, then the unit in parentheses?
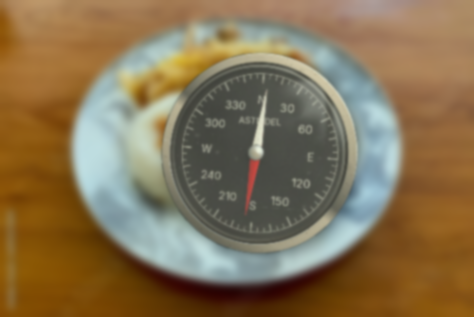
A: 185 (°)
